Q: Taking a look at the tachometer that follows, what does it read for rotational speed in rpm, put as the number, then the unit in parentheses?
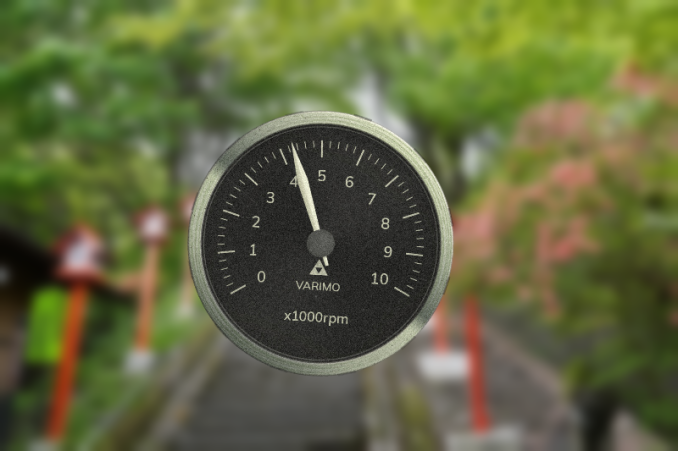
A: 4300 (rpm)
